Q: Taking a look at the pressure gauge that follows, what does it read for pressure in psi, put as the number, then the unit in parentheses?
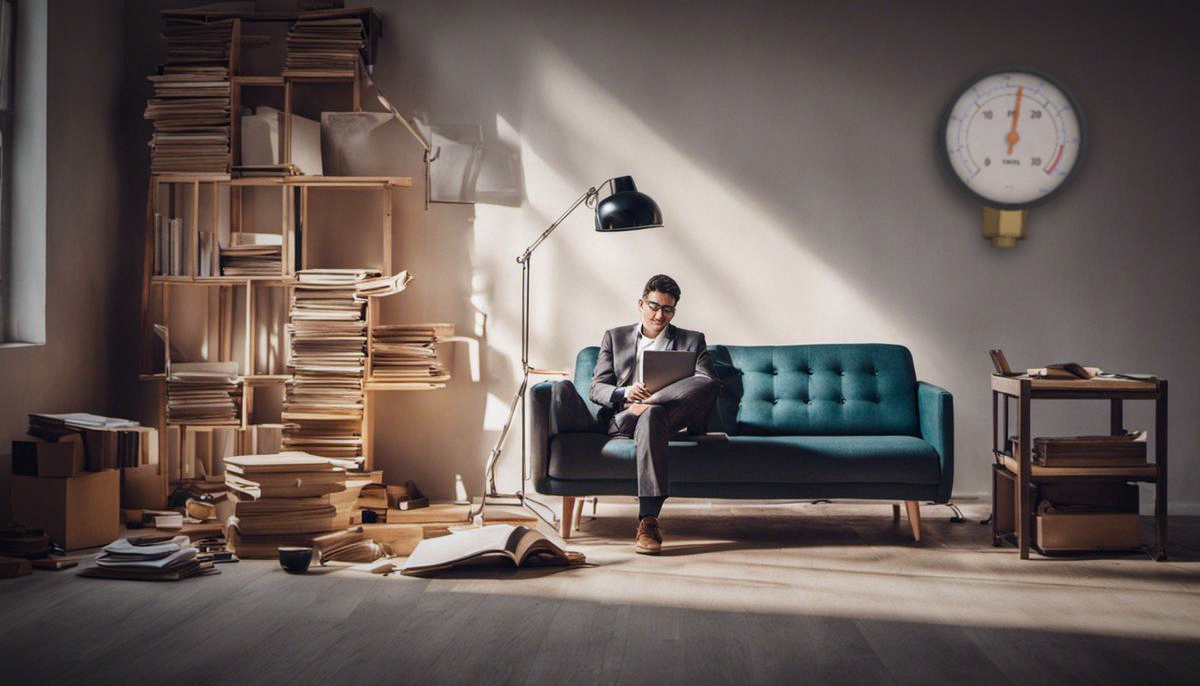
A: 16 (psi)
